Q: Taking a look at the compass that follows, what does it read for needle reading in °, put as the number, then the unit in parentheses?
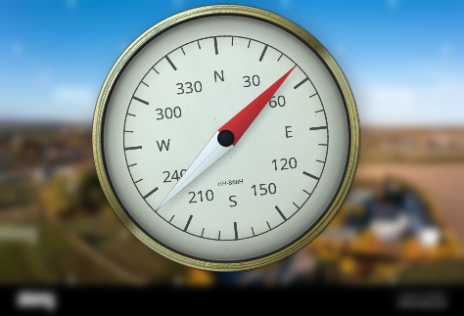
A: 50 (°)
